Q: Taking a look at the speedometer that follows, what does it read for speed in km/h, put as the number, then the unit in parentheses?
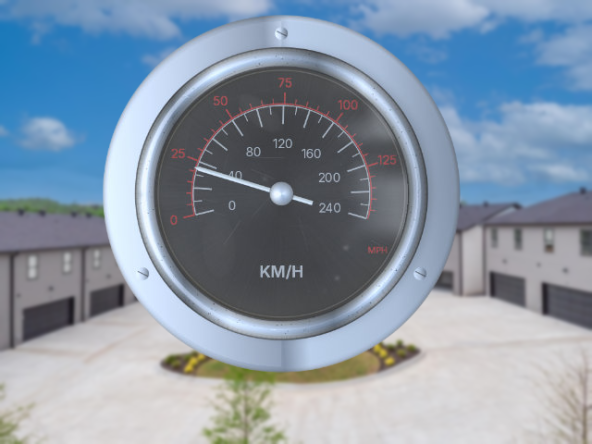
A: 35 (km/h)
